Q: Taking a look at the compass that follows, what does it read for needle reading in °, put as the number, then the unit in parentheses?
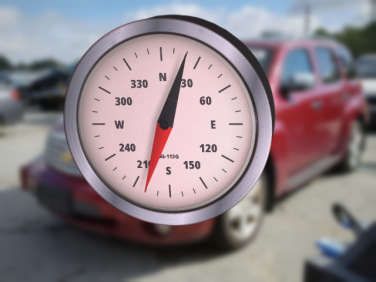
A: 200 (°)
